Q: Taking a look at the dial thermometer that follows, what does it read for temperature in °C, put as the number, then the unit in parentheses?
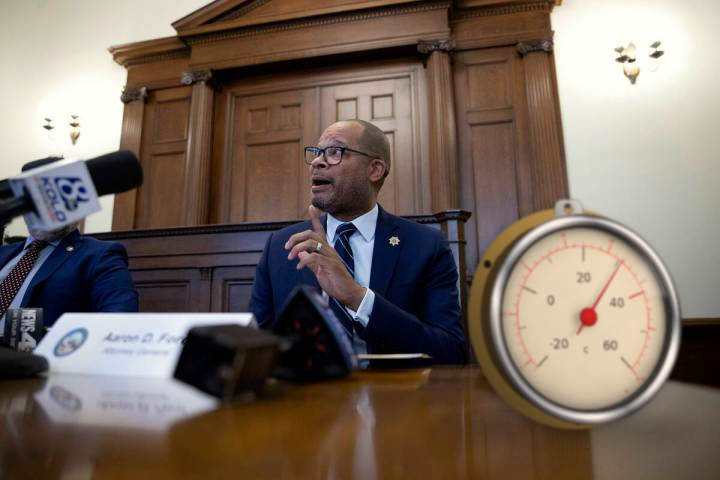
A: 30 (°C)
